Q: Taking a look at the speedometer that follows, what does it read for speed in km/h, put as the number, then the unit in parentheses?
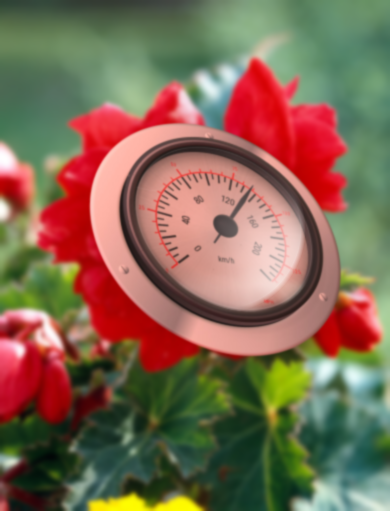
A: 135 (km/h)
